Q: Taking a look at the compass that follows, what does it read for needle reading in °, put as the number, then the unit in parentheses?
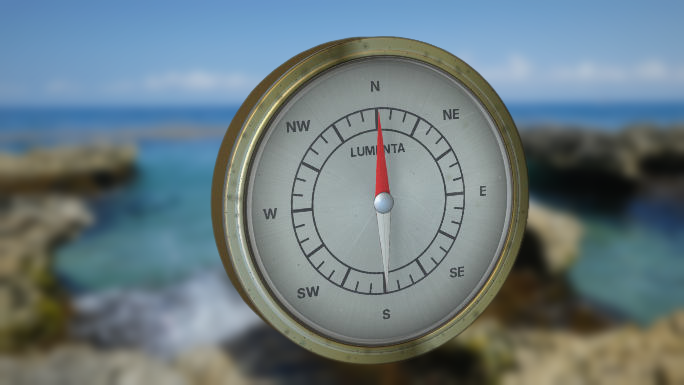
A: 0 (°)
